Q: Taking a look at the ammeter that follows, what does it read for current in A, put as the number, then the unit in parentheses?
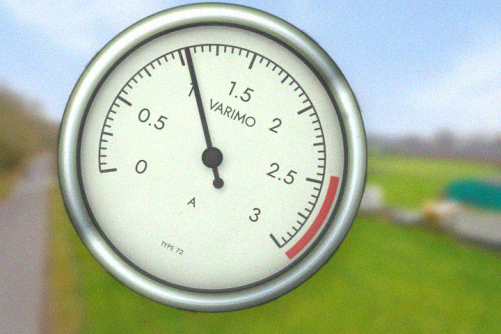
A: 1.05 (A)
